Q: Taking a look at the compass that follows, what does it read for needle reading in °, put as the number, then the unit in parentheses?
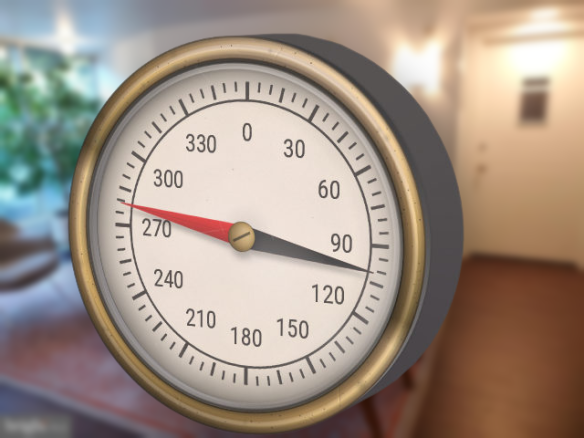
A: 280 (°)
